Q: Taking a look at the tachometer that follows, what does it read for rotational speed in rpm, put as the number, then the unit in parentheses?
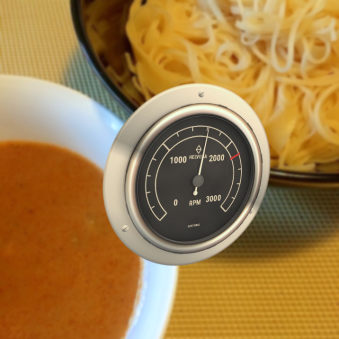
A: 1600 (rpm)
